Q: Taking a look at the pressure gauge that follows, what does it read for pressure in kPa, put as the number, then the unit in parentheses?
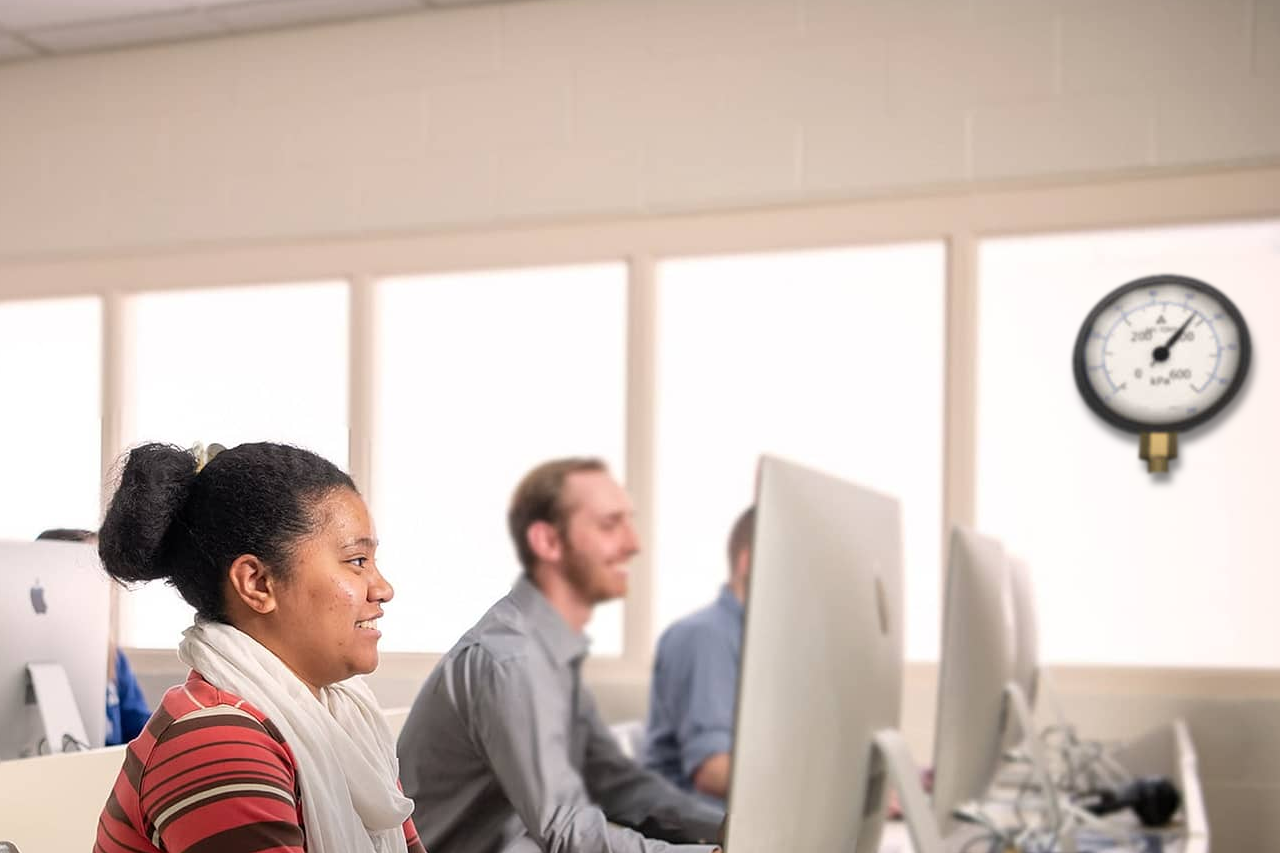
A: 375 (kPa)
